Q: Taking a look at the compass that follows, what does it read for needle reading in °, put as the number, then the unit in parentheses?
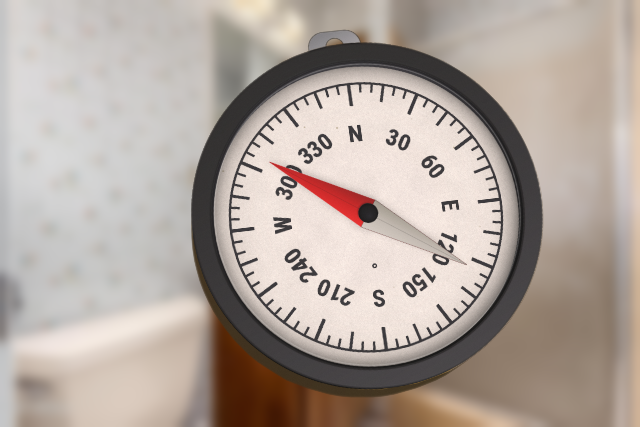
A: 305 (°)
